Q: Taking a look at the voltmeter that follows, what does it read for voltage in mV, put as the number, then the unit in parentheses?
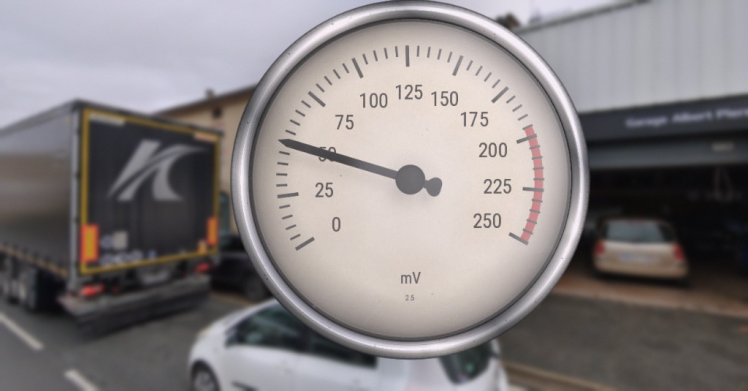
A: 50 (mV)
